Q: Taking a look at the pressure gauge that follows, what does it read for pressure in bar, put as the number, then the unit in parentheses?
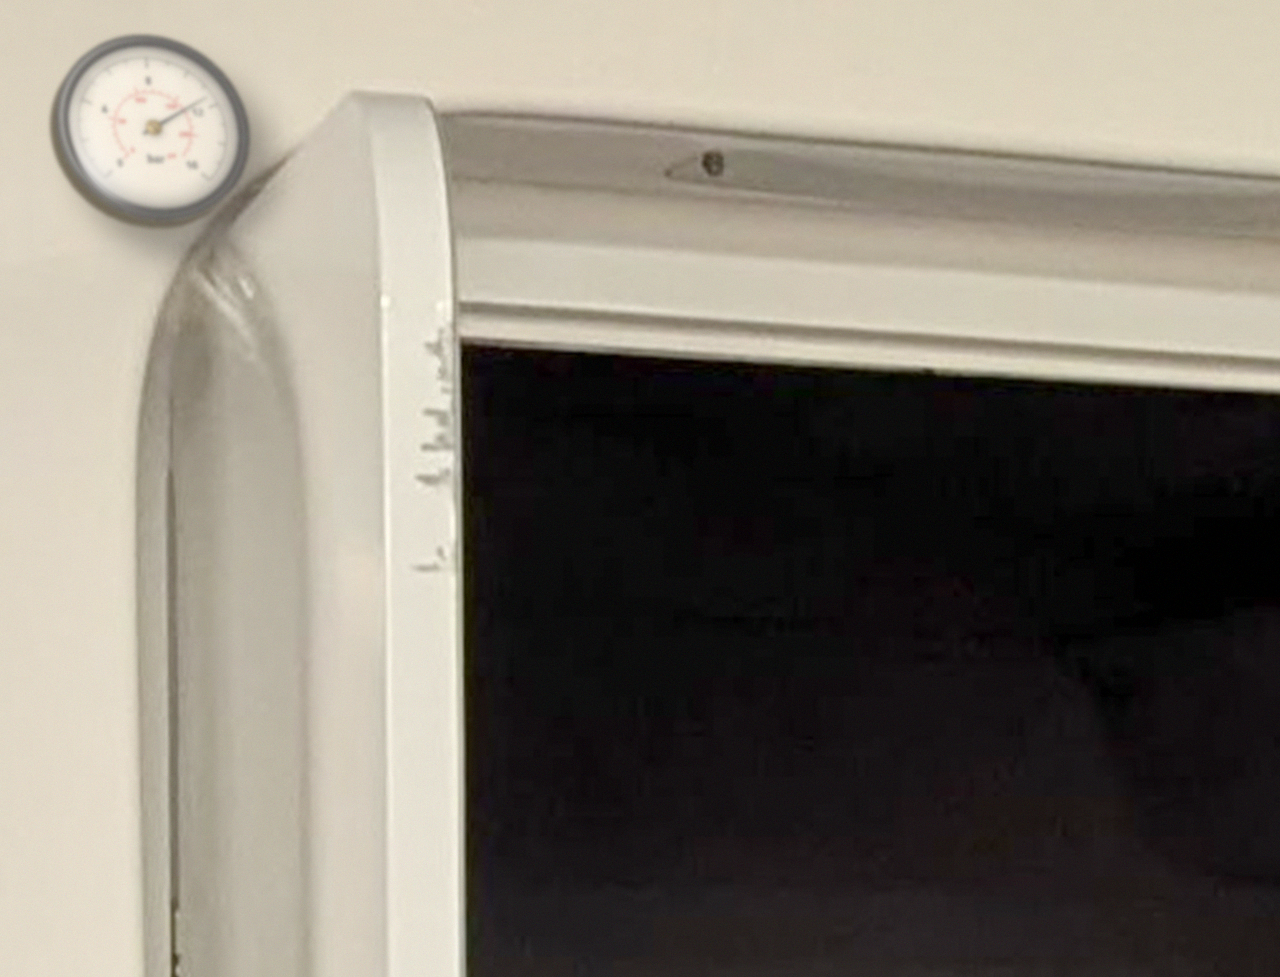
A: 11.5 (bar)
